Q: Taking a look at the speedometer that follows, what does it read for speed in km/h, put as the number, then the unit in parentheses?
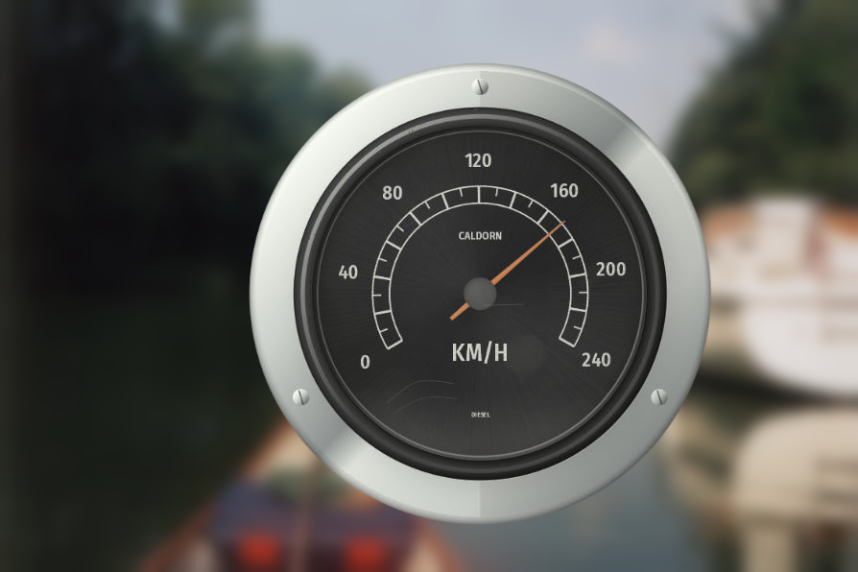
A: 170 (km/h)
